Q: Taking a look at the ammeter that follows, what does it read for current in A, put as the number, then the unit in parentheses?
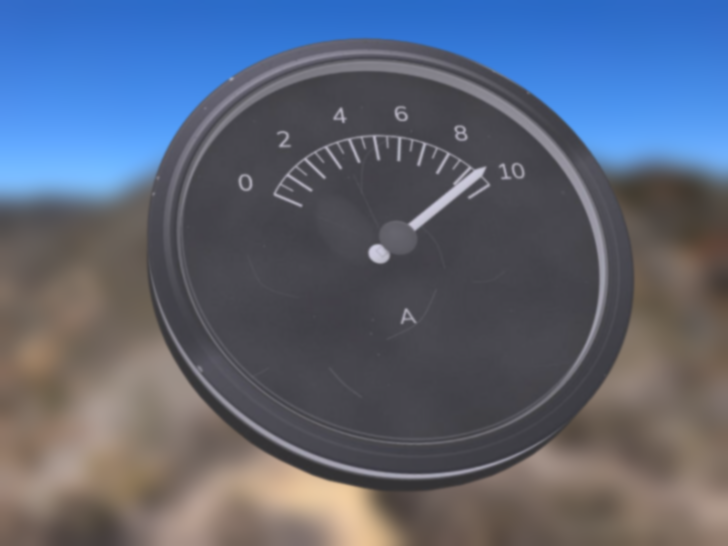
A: 9.5 (A)
